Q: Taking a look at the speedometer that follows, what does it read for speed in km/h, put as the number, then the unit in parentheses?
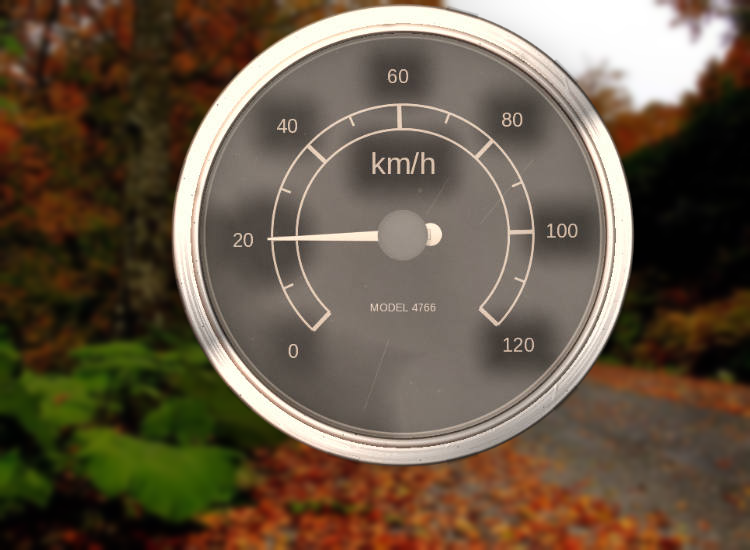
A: 20 (km/h)
